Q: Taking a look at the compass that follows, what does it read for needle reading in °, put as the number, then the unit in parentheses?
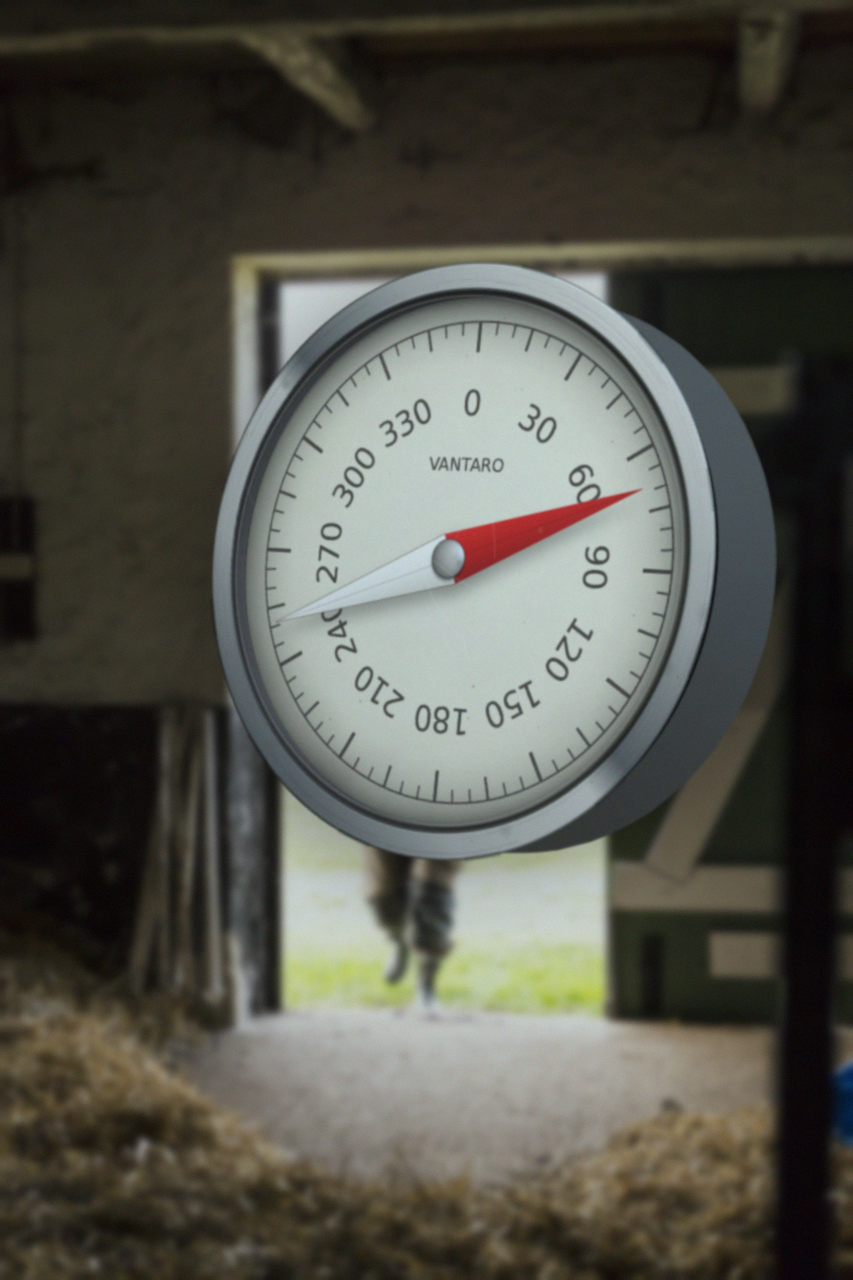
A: 70 (°)
